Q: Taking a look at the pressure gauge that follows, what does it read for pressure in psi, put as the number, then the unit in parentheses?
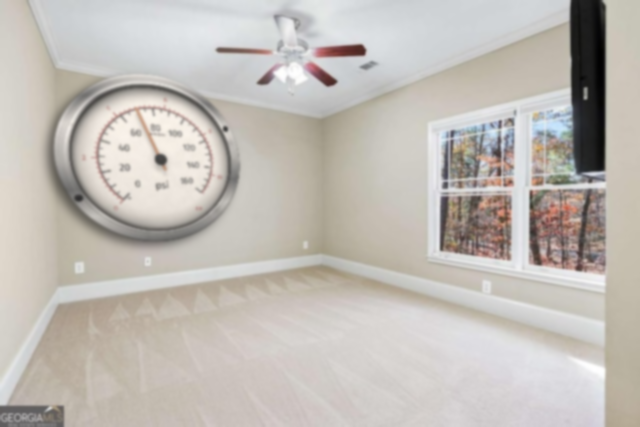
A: 70 (psi)
